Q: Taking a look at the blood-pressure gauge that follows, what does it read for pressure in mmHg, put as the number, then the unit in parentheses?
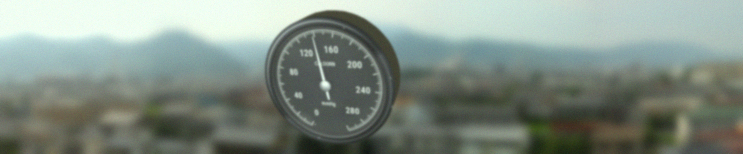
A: 140 (mmHg)
